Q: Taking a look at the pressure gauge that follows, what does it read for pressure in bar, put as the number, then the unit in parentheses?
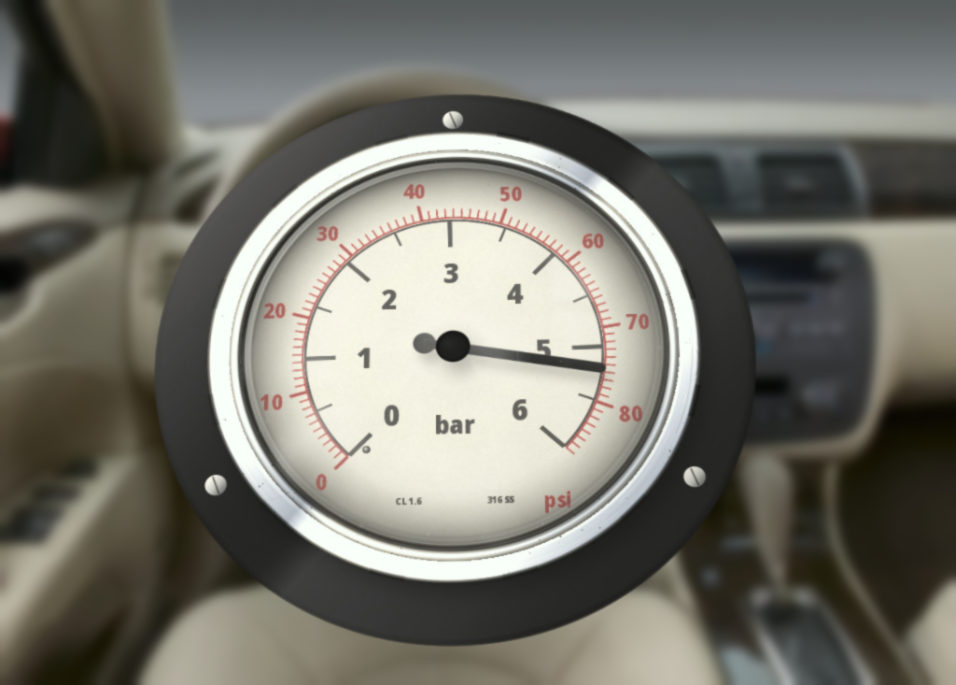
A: 5.25 (bar)
